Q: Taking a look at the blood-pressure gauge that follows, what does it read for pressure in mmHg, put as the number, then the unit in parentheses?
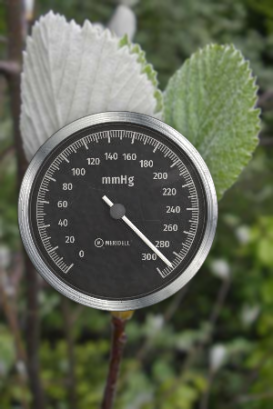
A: 290 (mmHg)
